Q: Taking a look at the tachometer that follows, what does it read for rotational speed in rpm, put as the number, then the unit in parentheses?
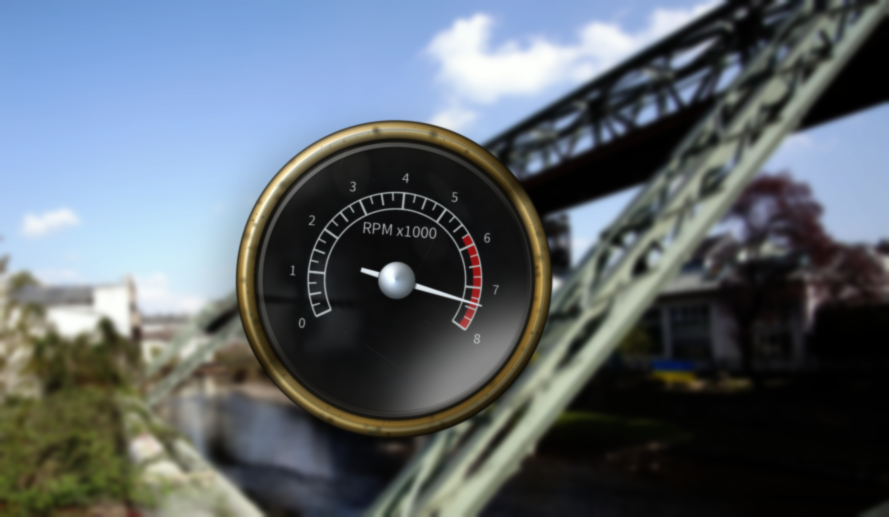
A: 7375 (rpm)
